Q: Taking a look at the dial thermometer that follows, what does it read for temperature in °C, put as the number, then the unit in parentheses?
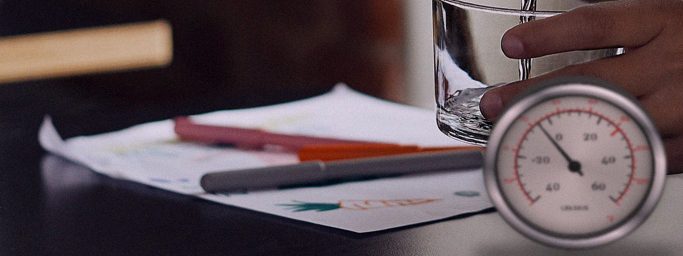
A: -4 (°C)
